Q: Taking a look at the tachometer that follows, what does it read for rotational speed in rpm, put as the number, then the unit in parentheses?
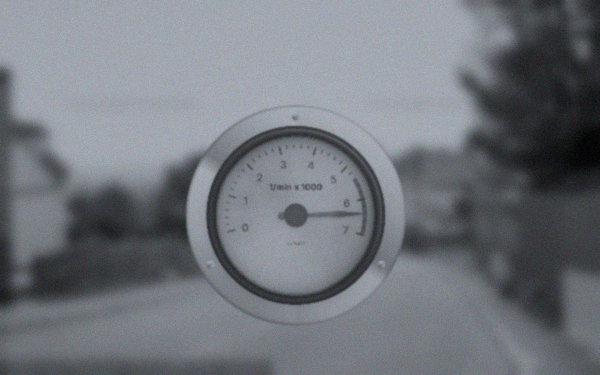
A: 6400 (rpm)
